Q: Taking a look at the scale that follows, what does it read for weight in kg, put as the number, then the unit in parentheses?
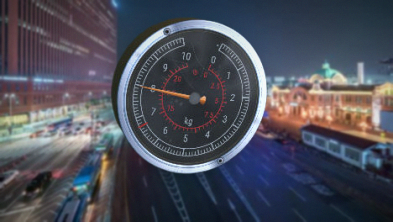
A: 8 (kg)
